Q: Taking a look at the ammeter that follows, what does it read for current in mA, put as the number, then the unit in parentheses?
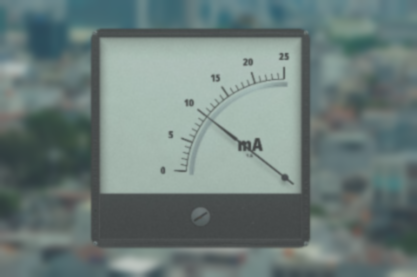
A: 10 (mA)
